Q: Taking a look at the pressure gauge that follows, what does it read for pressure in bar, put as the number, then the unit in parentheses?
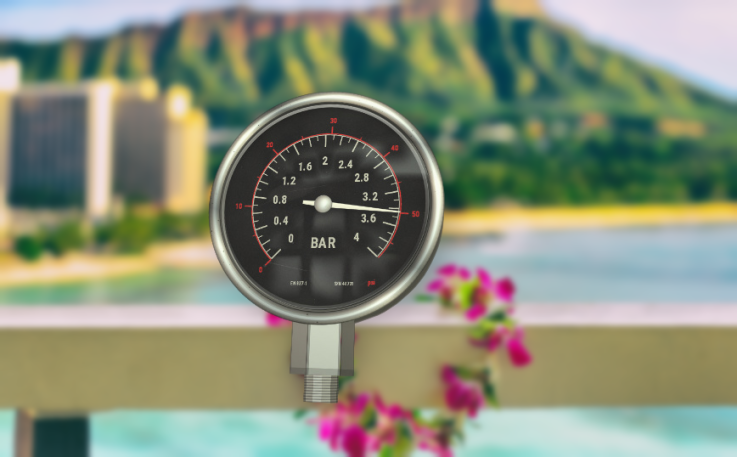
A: 3.45 (bar)
